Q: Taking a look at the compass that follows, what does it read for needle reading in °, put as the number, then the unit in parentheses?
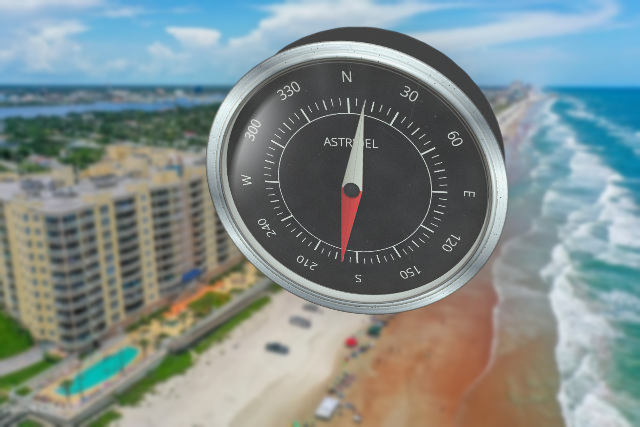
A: 190 (°)
